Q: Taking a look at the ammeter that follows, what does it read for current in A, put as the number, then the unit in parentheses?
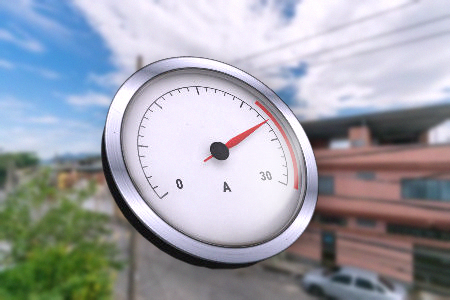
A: 23 (A)
